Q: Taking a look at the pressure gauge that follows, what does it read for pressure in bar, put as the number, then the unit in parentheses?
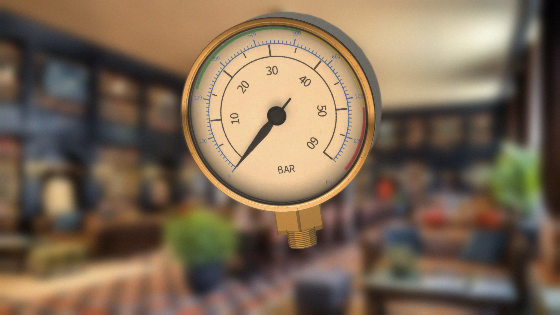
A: 0 (bar)
